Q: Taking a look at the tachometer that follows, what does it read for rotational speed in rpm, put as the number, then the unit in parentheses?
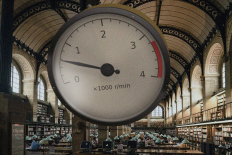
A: 600 (rpm)
